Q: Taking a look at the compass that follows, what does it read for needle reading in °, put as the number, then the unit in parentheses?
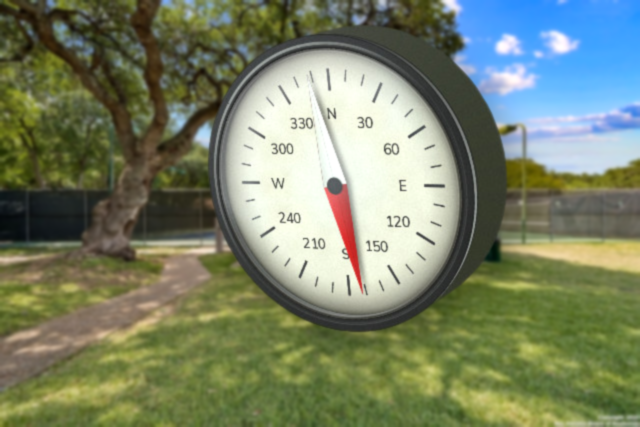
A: 170 (°)
